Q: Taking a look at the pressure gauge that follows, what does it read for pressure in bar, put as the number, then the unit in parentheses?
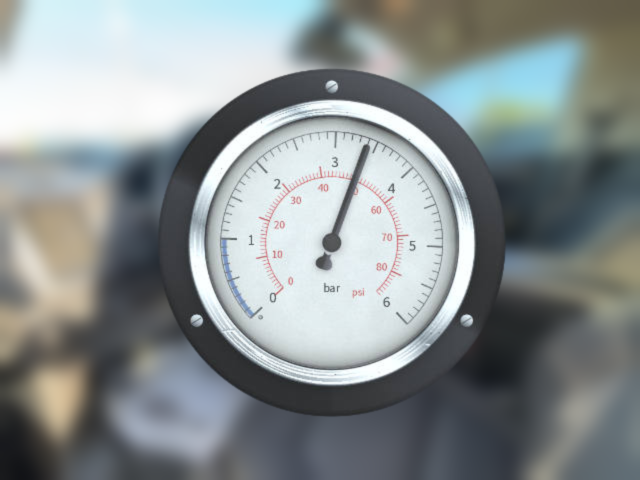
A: 3.4 (bar)
